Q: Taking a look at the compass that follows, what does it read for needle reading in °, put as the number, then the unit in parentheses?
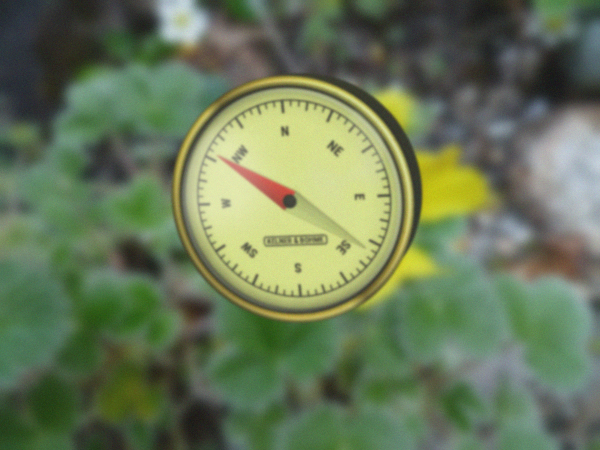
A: 305 (°)
